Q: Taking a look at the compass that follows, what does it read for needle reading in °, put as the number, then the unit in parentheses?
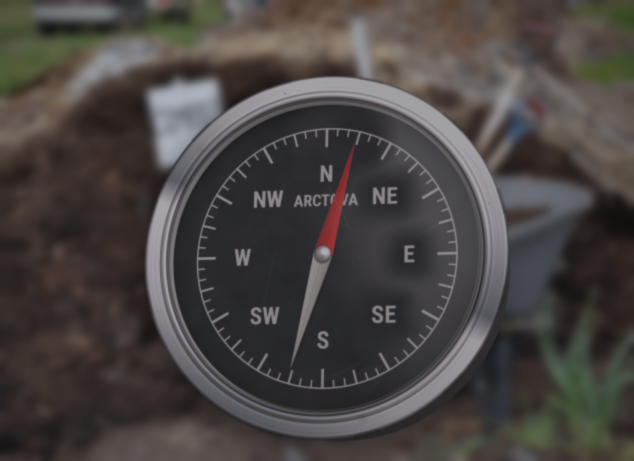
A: 15 (°)
